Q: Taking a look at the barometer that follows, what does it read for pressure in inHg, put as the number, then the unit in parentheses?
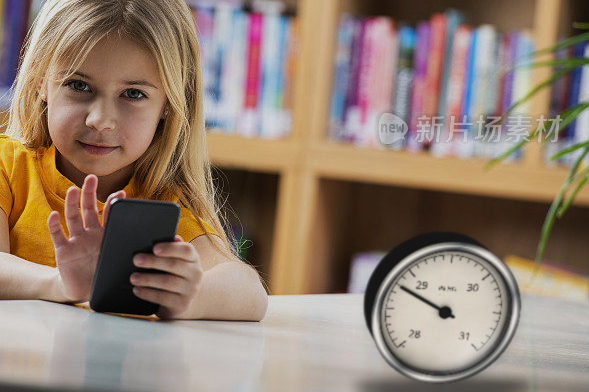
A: 28.8 (inHg)
